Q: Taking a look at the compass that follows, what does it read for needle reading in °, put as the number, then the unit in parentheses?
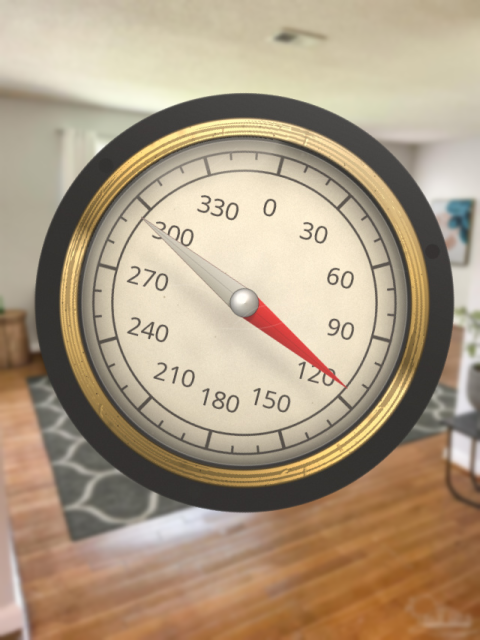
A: 115 (°)
